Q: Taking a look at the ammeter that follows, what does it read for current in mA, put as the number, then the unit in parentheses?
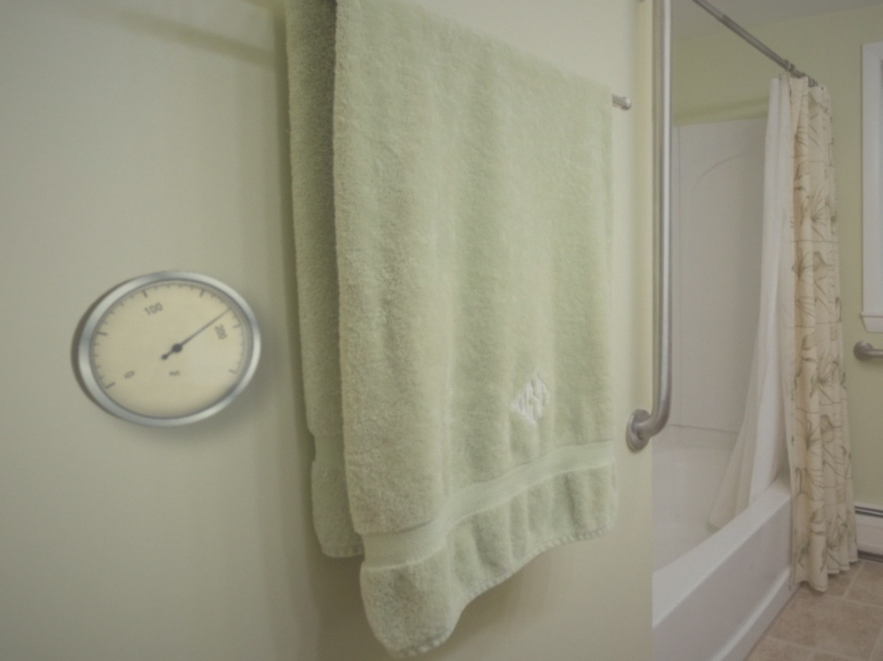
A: 180 (mA)
